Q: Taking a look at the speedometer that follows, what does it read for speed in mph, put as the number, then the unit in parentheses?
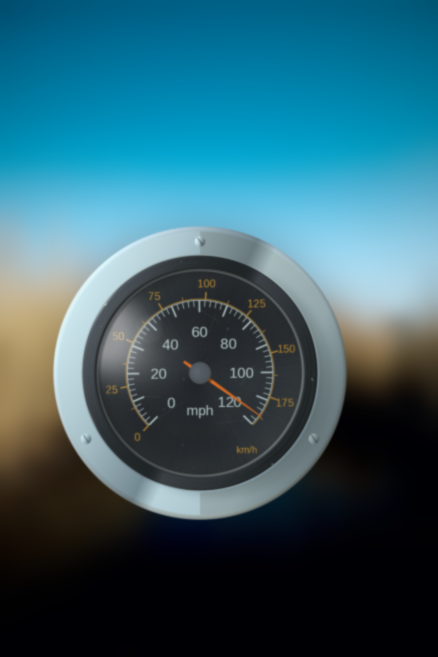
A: 116 (mph)
